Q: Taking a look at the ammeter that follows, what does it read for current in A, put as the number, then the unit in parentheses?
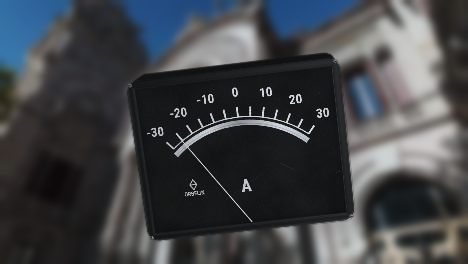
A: -25 (A)
